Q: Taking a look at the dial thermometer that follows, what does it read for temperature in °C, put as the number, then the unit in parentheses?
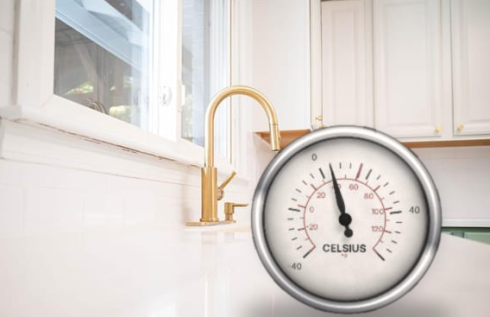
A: 4 (°C)
